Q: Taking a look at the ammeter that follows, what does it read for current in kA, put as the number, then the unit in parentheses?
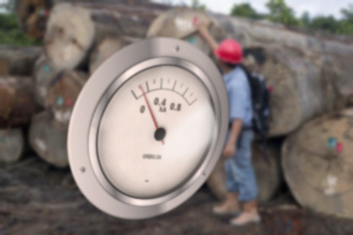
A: 0.1 (kA)
